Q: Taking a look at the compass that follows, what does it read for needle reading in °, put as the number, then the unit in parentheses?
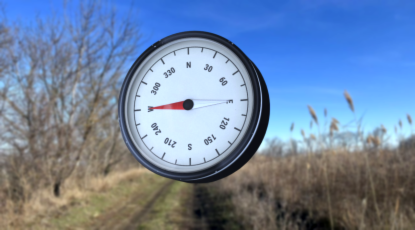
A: 270 (°)
